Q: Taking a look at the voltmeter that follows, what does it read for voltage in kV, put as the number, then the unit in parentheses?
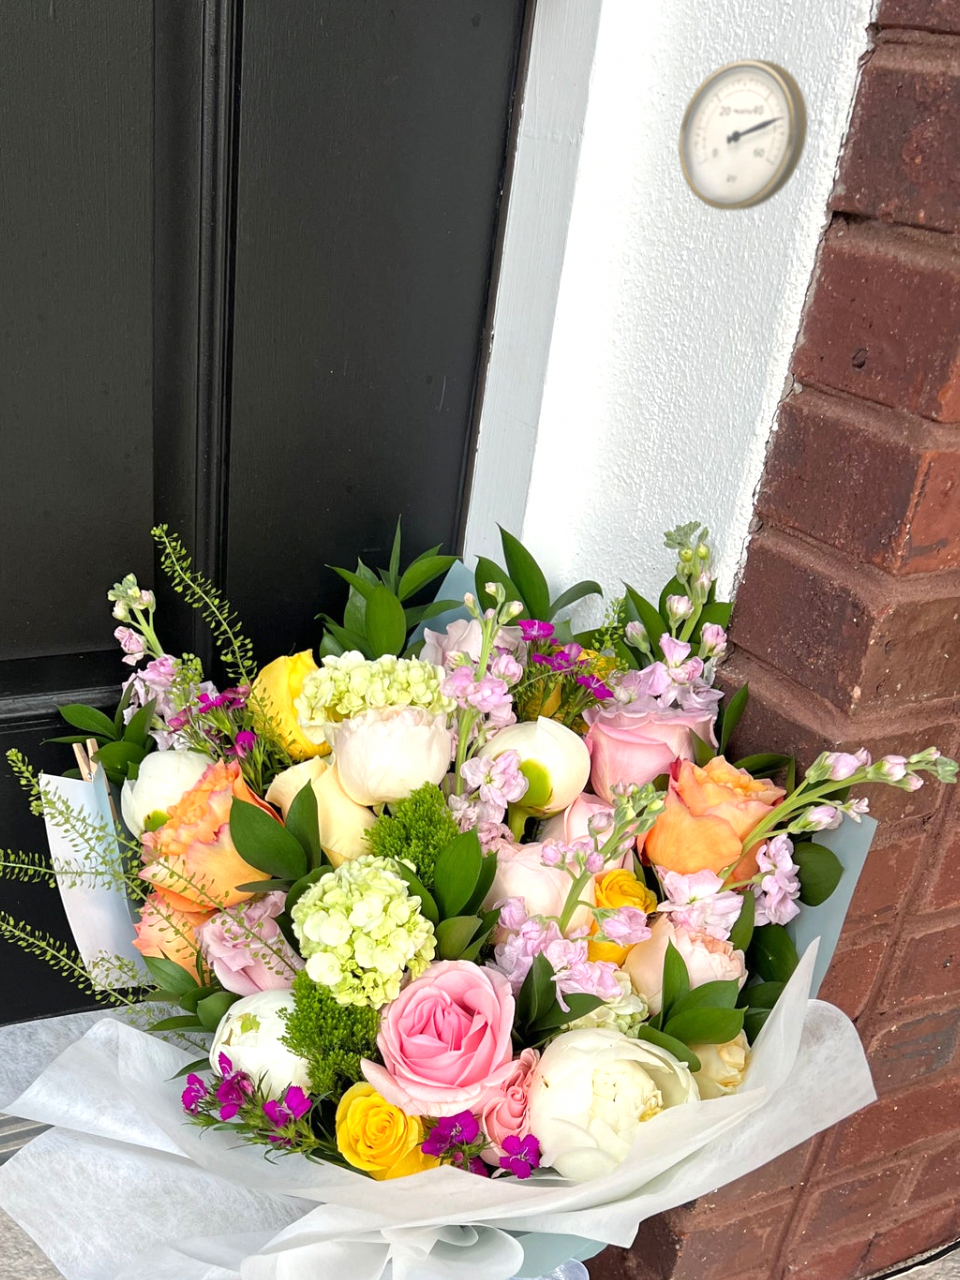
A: 48 (kV)
